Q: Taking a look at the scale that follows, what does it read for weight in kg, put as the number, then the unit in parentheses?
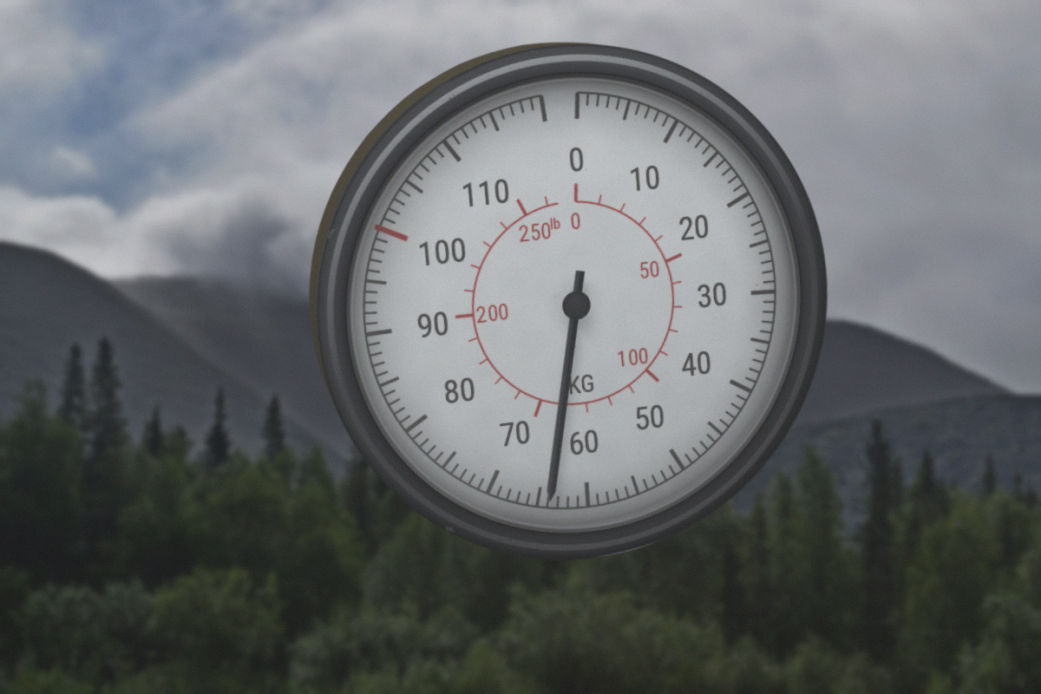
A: 64 (kg)
